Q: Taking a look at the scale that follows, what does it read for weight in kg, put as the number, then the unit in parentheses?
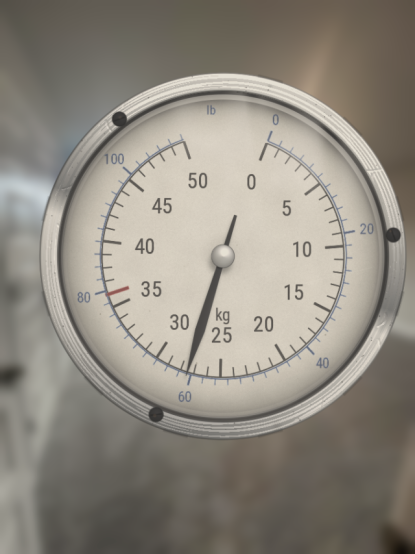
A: 27.5 (kg)
